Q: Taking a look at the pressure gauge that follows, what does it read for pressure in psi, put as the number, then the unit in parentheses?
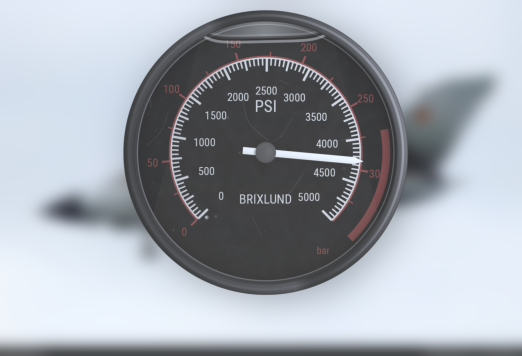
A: 4250 (psi)
